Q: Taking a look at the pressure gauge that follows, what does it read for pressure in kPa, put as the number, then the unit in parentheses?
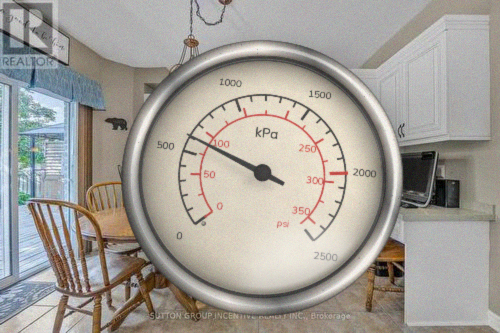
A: 600 (kPa)
